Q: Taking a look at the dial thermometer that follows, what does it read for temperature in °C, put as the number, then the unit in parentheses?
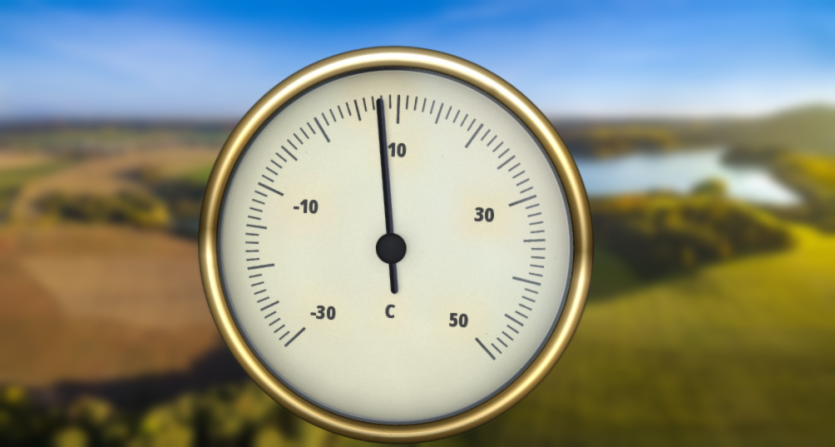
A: 8 (°C)
